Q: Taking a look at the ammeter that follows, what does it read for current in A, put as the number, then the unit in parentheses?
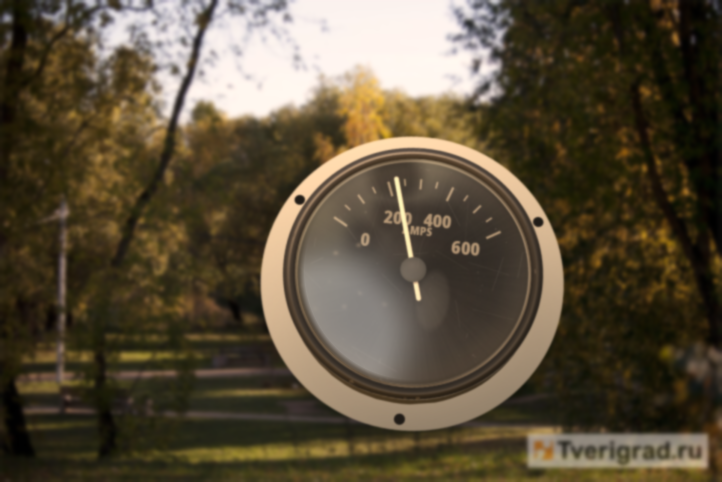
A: 225 (A)
